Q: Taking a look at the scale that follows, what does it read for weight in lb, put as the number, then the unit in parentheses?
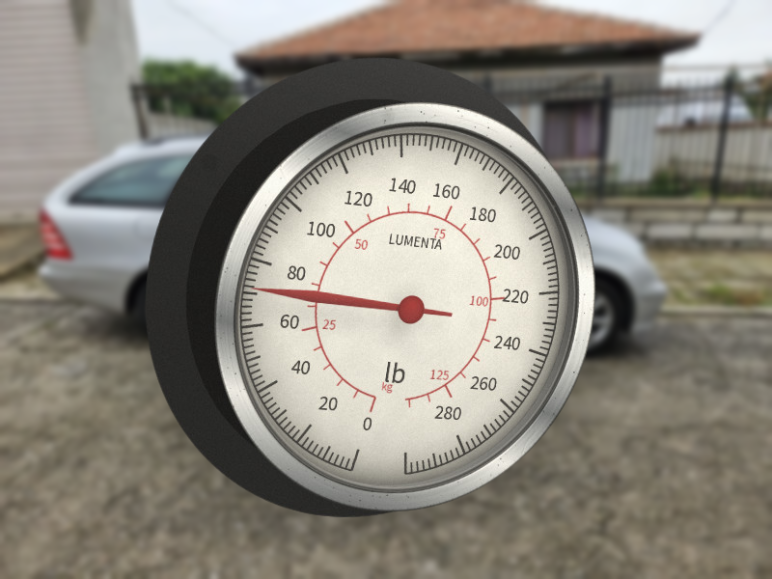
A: 72 (lb)
